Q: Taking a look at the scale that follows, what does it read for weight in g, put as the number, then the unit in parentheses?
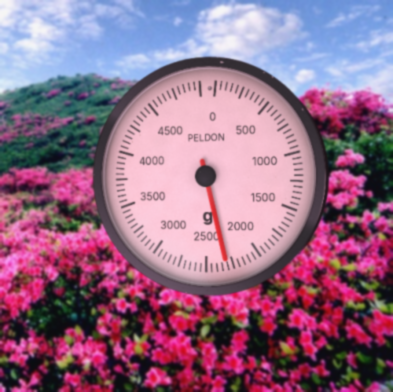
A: 2300 (g)
